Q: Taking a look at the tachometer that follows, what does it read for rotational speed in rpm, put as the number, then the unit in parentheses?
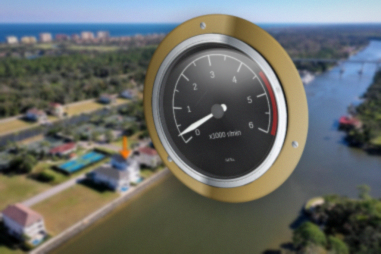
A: 250 (rpm)
